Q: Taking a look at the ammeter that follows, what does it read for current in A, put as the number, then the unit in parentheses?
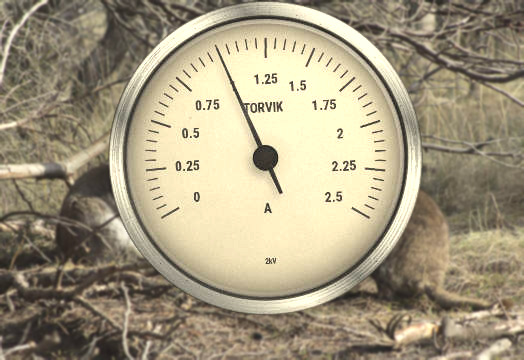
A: 1 (A)
